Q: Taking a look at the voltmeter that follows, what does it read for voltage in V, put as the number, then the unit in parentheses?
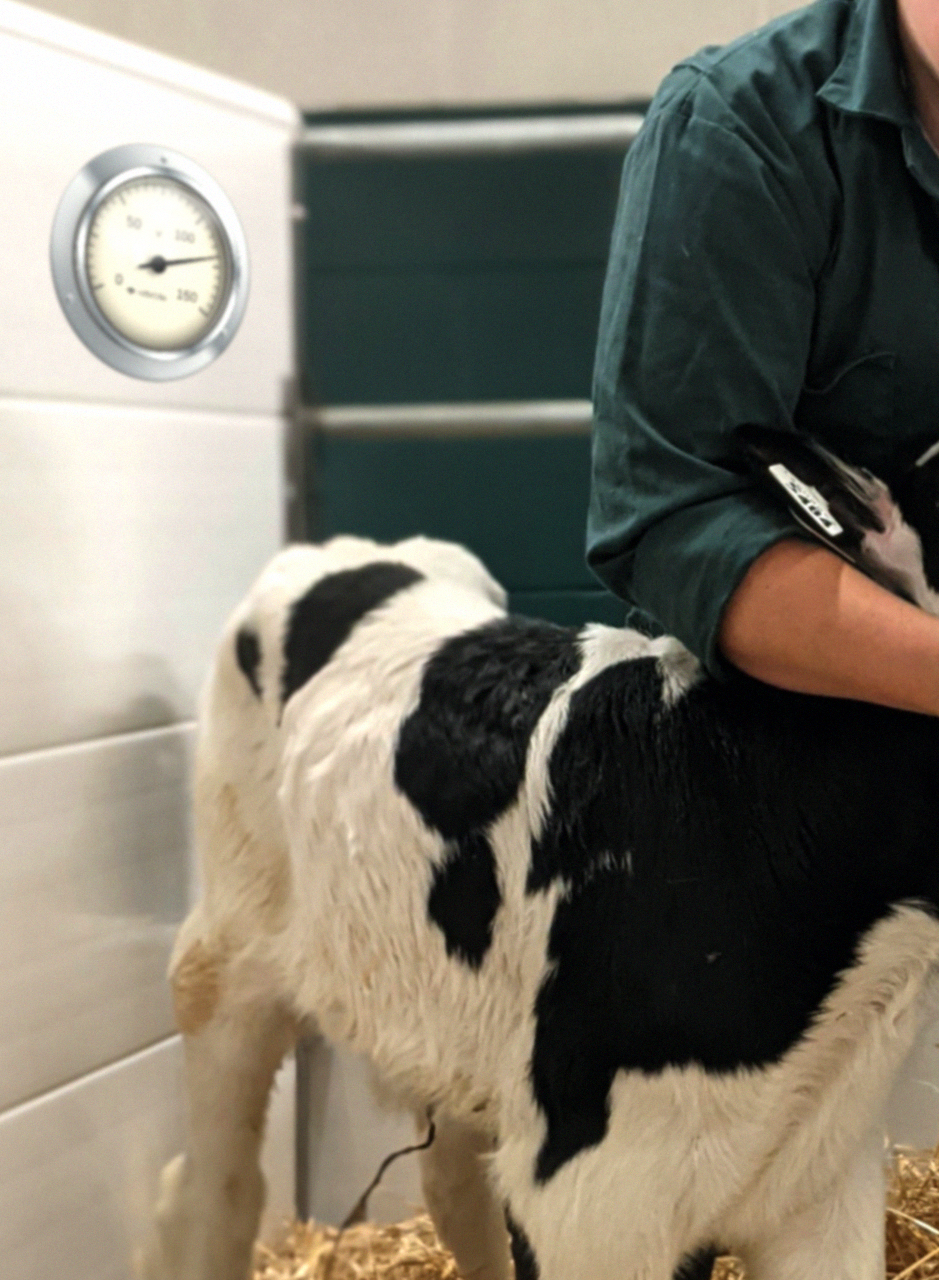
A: 120 (V)
